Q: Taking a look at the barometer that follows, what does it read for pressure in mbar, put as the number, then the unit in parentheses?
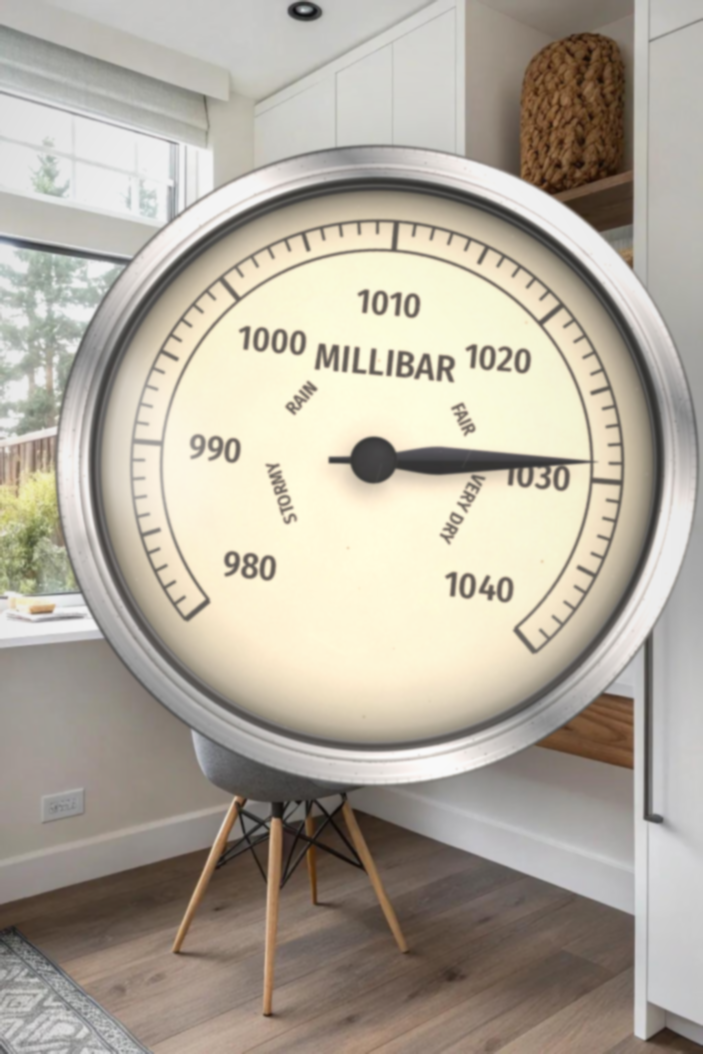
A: 1029 (mbar)
